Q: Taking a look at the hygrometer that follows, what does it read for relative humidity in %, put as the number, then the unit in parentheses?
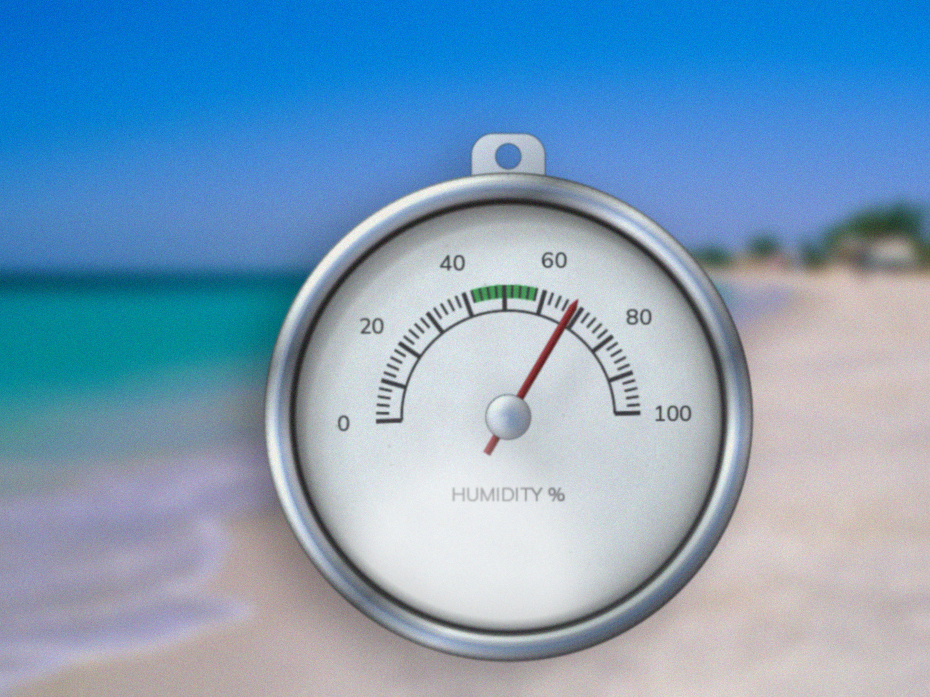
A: 68 (%)
